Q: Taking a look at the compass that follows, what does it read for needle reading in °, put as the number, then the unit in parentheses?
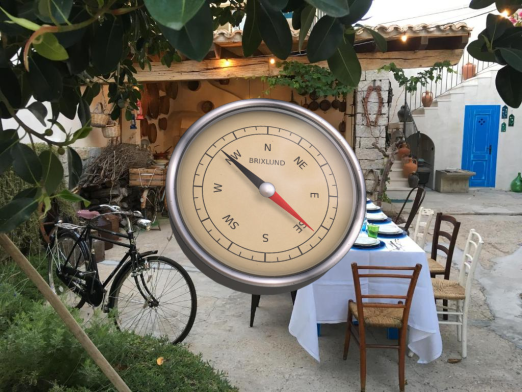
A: 130 (°)
